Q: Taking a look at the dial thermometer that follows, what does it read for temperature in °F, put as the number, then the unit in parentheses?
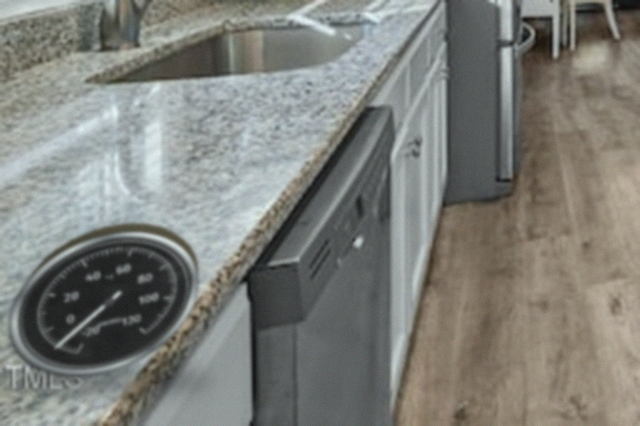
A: -10 (°F)
